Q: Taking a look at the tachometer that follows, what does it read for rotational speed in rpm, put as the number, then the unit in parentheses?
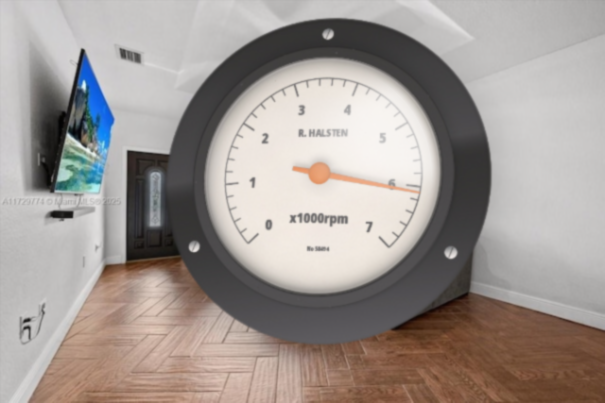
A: 6100 (rpm)
